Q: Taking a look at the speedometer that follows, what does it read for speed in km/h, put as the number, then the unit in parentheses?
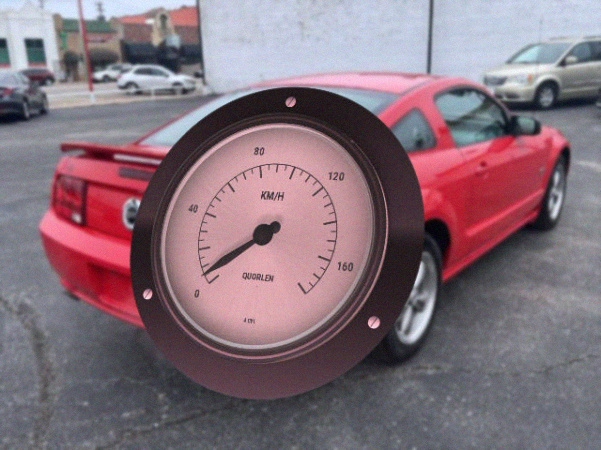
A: 5 (km/h)
